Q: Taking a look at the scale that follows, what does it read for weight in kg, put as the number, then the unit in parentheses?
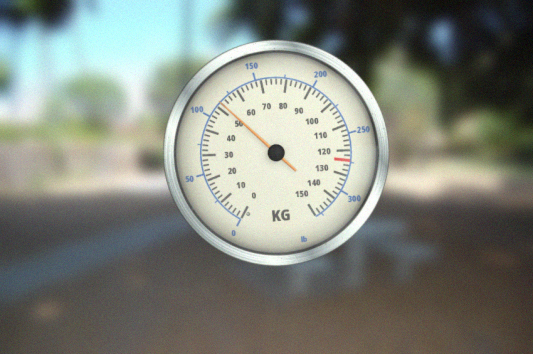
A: 52 (kg)
